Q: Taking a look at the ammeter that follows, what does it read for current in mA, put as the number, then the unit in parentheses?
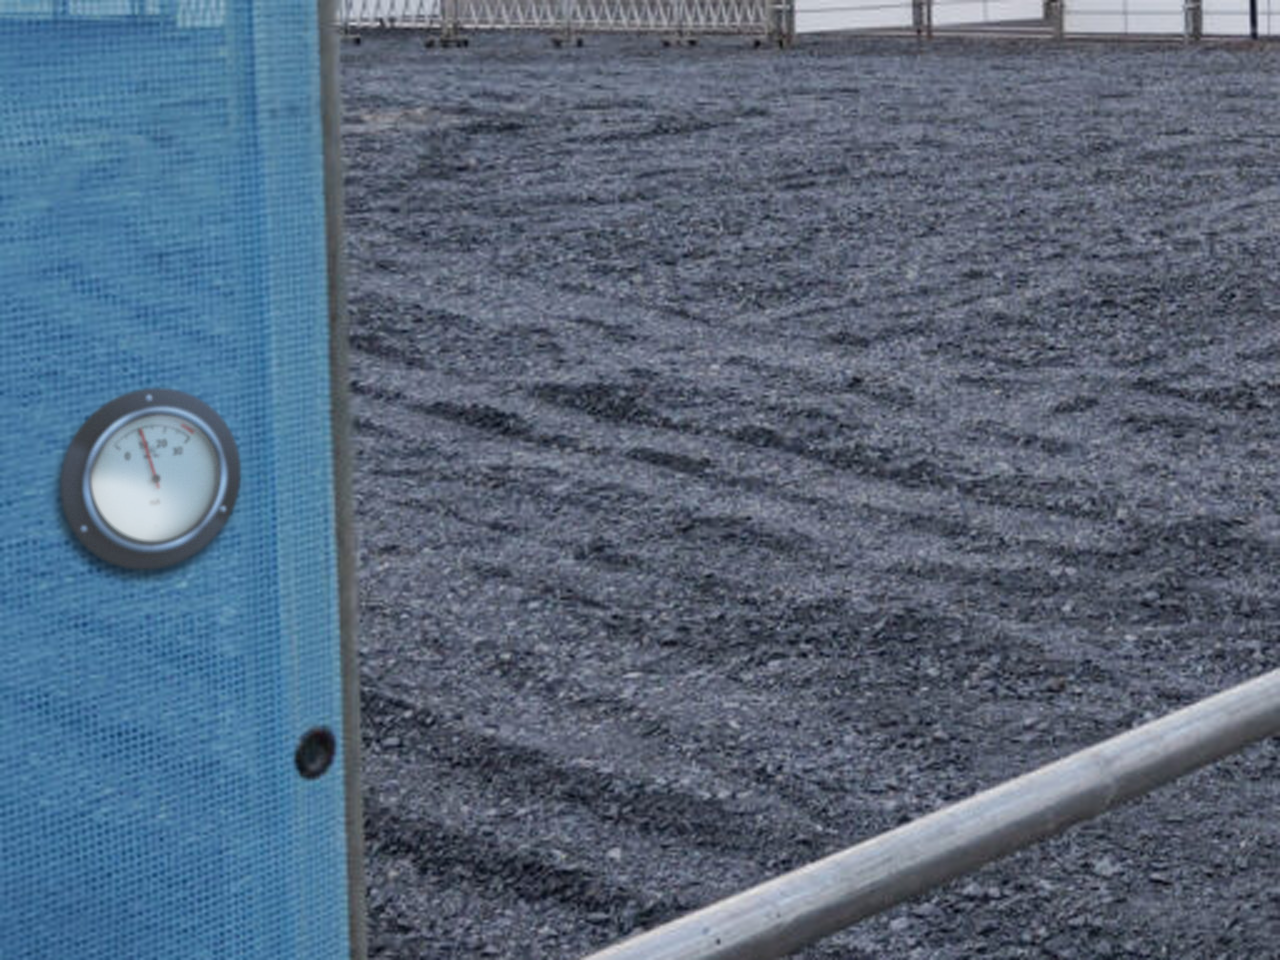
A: 10 (mA)
